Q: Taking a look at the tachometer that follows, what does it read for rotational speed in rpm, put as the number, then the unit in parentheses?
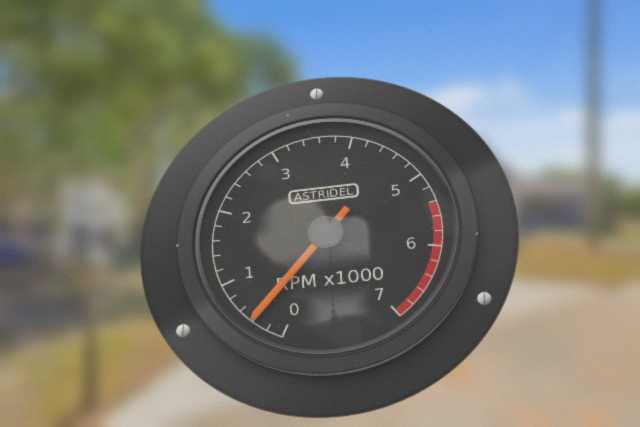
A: 400 (rpm)
